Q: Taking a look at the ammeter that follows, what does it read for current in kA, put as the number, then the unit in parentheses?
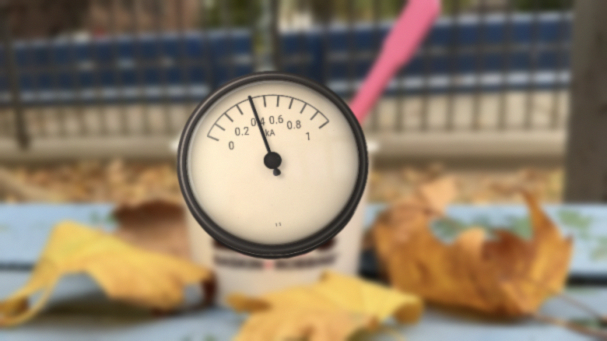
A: 0.4 (kA)
